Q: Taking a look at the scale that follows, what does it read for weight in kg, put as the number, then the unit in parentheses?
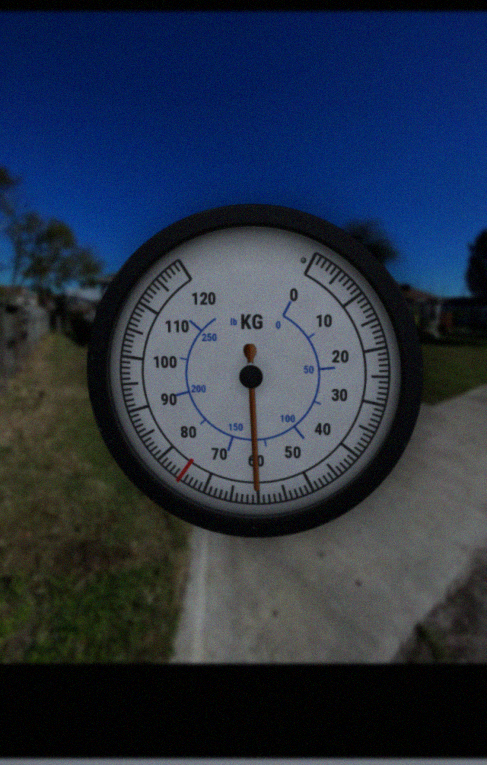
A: 60 (kg)
